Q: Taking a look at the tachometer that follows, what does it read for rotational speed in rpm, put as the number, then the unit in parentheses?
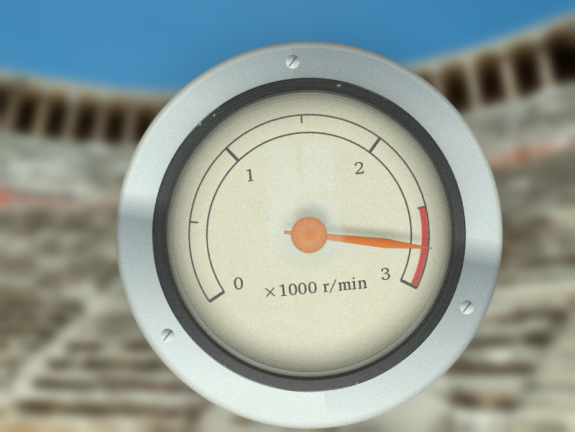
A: 2750 (rpm)
